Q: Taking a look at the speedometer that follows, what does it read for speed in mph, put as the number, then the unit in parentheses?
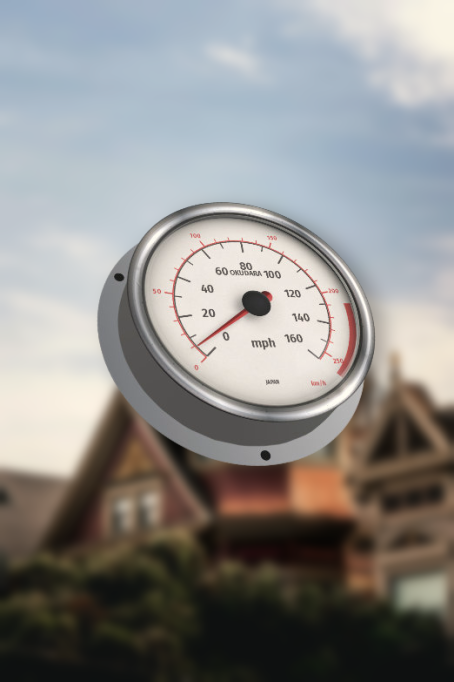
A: 5 (mph)
